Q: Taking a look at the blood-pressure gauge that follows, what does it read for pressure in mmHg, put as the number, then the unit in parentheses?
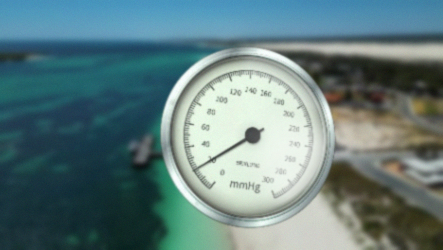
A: 20 (mmHg)
